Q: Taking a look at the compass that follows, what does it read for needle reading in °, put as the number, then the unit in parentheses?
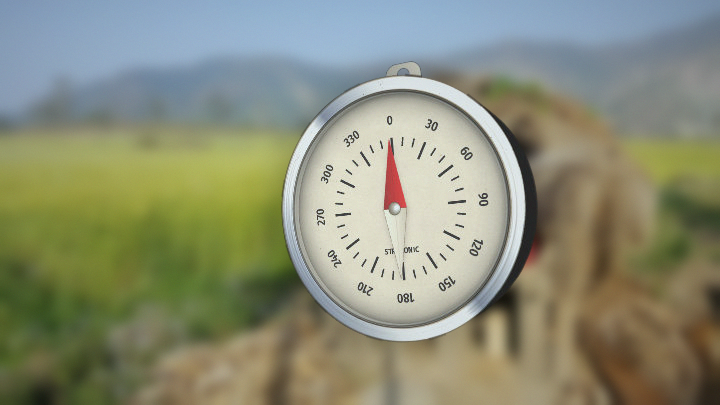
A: 0 (°)
